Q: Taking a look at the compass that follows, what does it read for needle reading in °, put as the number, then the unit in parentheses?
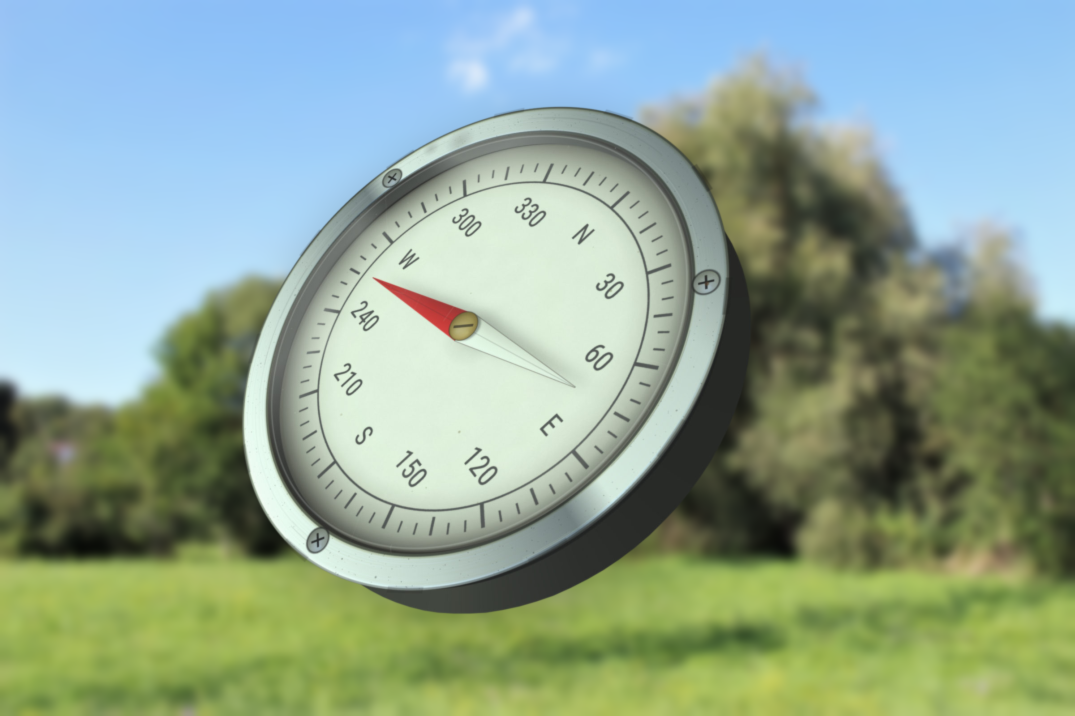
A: 255 (°)
